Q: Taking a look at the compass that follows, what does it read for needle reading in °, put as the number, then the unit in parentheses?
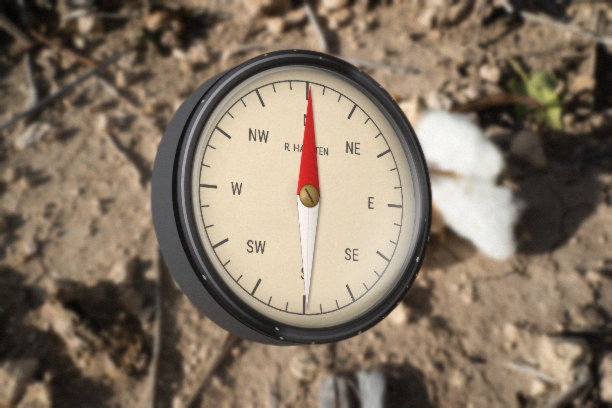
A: 0 (°)
